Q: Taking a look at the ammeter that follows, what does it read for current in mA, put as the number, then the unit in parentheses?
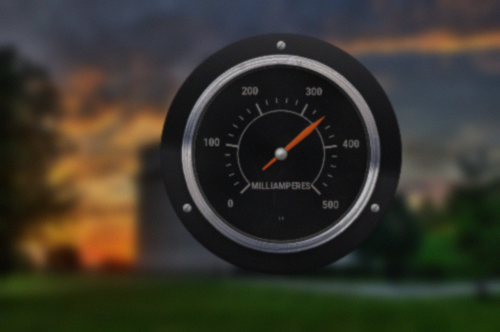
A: 340 (mA)
